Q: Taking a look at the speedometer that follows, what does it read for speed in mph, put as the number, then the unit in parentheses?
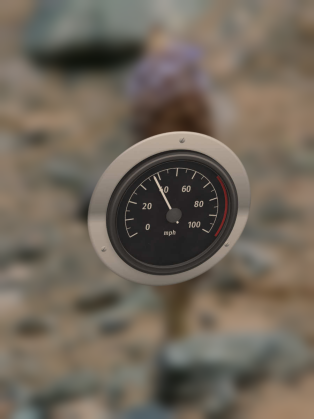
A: 37.5 (mph)
